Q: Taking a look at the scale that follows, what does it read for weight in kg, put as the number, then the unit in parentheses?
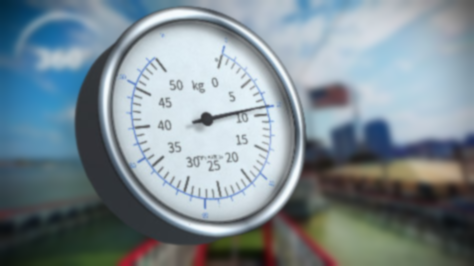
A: 9 (kg)
